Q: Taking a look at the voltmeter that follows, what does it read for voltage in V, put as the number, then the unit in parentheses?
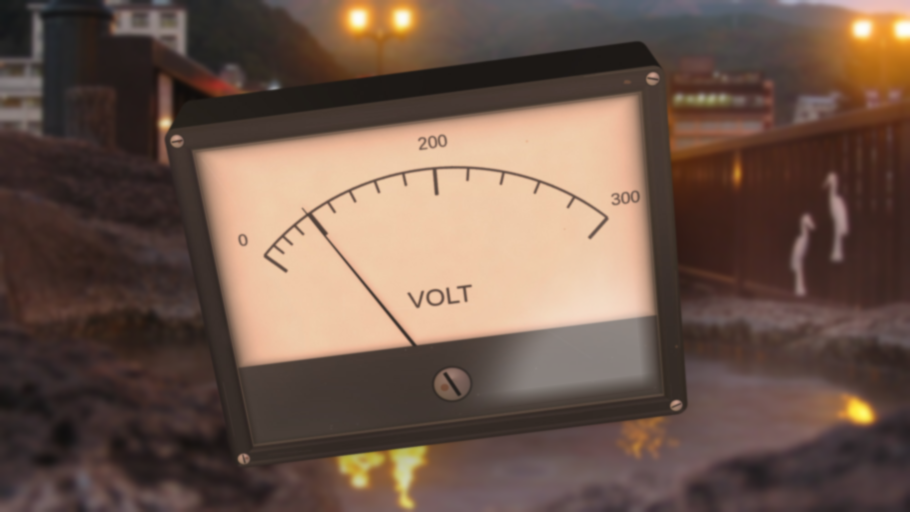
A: 100 (V)
